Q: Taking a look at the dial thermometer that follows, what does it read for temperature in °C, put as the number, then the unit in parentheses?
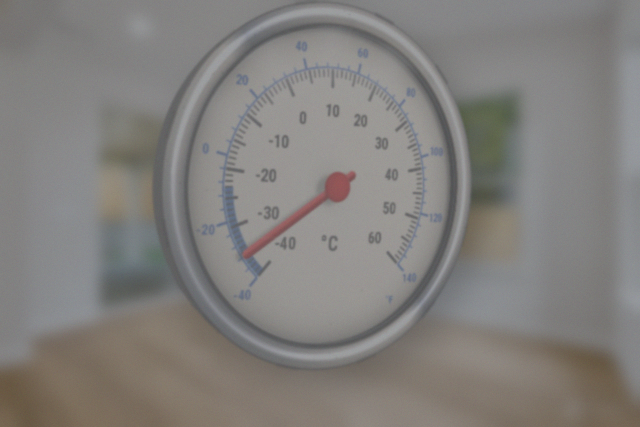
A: -35 (°C)
